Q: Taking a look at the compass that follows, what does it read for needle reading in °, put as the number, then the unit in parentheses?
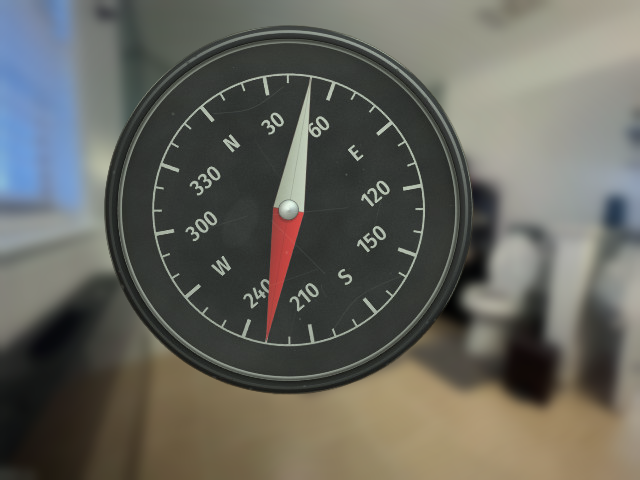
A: 230 (°)
